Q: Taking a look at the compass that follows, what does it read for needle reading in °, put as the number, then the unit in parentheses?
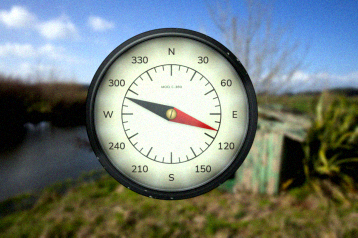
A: 110 (°)
